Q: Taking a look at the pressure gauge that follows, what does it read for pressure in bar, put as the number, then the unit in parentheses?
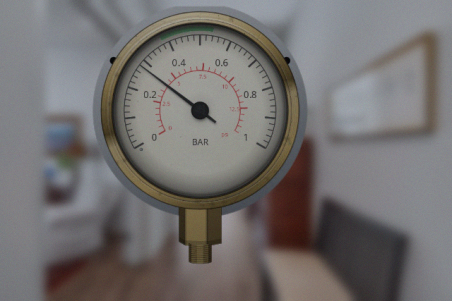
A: 0.28 (bar)
